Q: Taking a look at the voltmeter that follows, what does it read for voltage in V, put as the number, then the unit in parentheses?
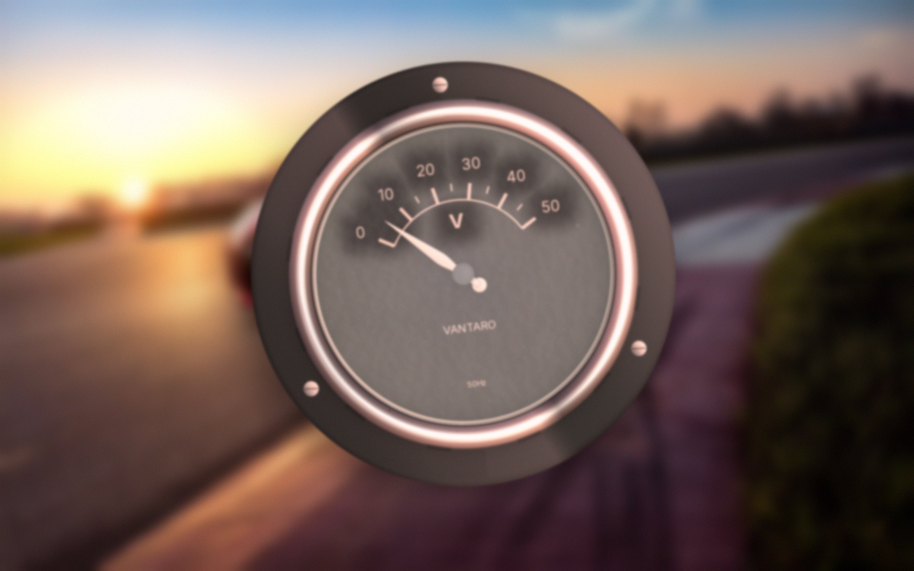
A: 5 (V)
